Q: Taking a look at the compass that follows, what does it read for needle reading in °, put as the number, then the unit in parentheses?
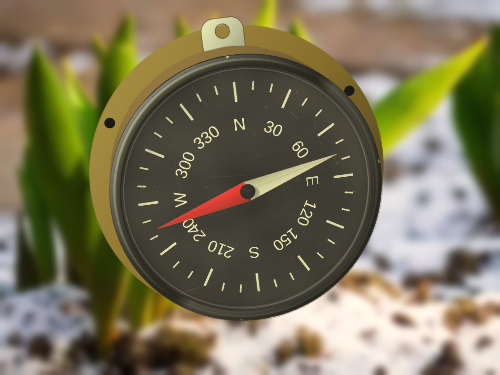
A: 255 (°)
